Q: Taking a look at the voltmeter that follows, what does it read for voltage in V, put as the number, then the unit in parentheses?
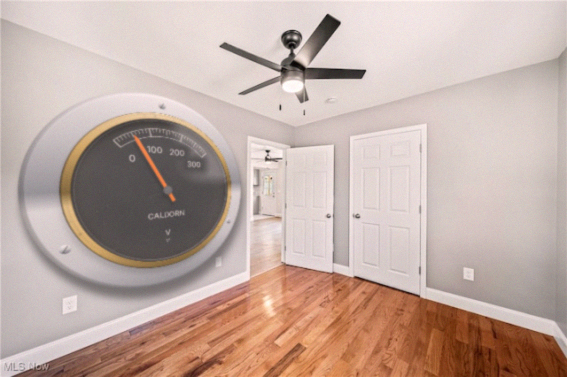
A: 50 (V)
